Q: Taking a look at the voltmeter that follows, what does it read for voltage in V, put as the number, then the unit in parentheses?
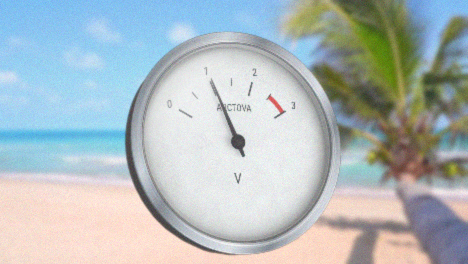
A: 1 (V)
